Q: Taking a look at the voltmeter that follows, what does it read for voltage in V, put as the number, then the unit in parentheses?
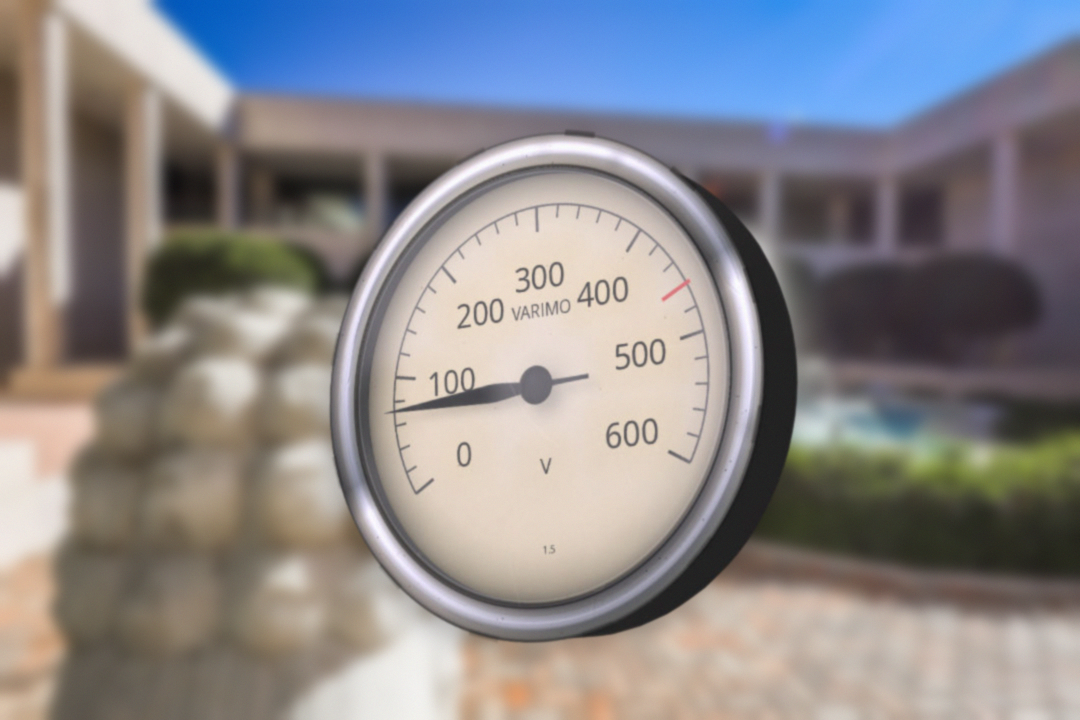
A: 70 (V)
